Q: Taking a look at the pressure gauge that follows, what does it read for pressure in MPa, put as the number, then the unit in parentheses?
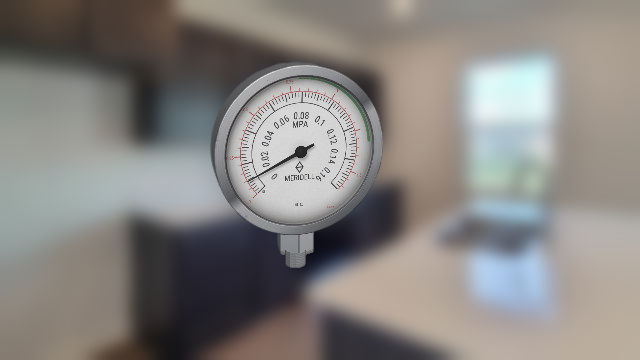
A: 0.01 (MPa)
